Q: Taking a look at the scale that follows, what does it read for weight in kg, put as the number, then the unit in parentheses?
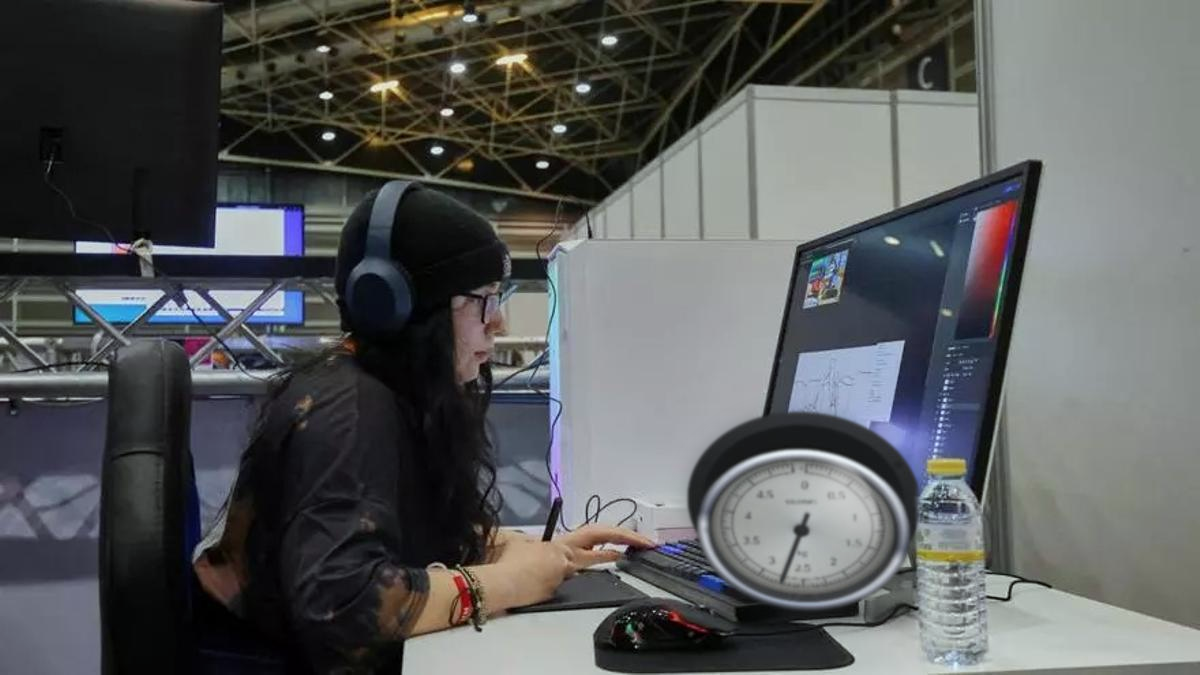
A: 2.75 (kg)
